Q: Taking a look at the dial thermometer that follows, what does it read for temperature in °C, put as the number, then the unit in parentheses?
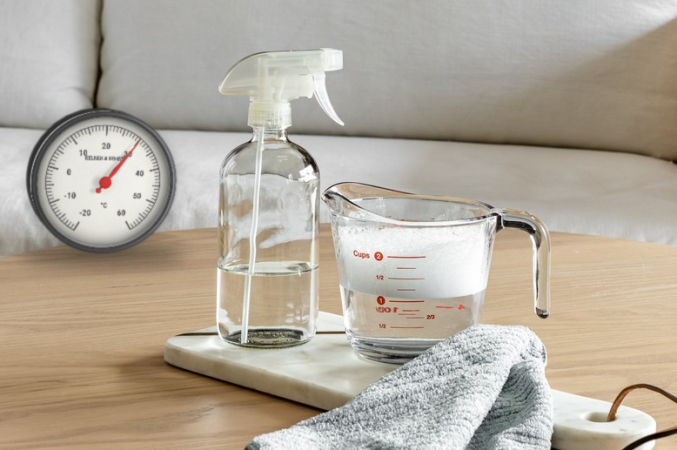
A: 30 (°C)
